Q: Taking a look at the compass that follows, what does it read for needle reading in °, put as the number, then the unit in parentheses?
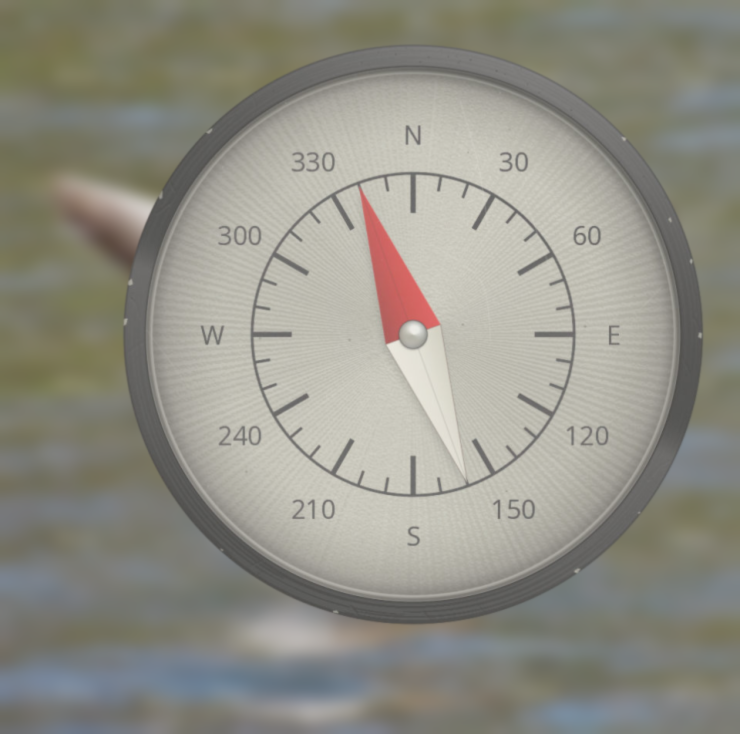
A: 340 (°)
